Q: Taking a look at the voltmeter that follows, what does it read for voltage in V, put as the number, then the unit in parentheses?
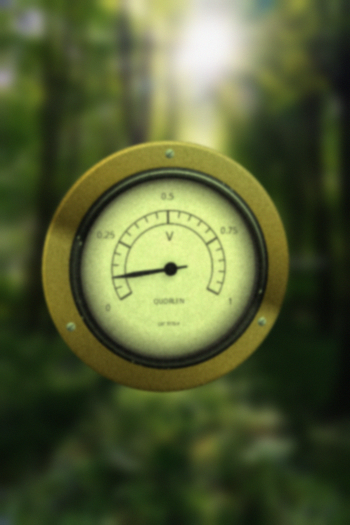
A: 0.1 (V)
